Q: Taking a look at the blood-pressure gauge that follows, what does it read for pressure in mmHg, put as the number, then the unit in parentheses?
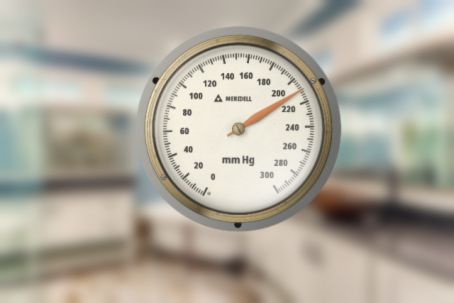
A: 210 (mmHg)
